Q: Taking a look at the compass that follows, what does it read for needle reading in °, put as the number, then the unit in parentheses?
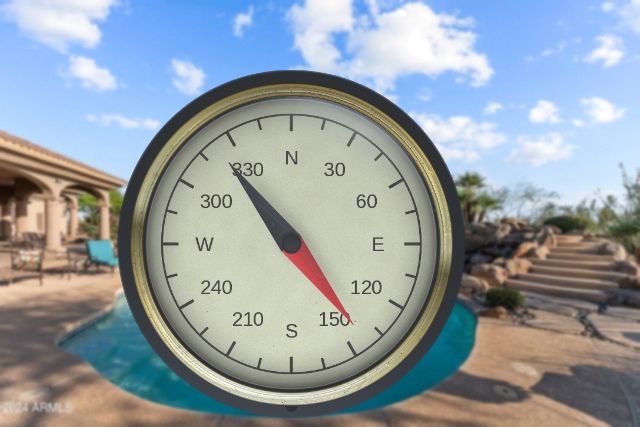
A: 142.5 (°)
